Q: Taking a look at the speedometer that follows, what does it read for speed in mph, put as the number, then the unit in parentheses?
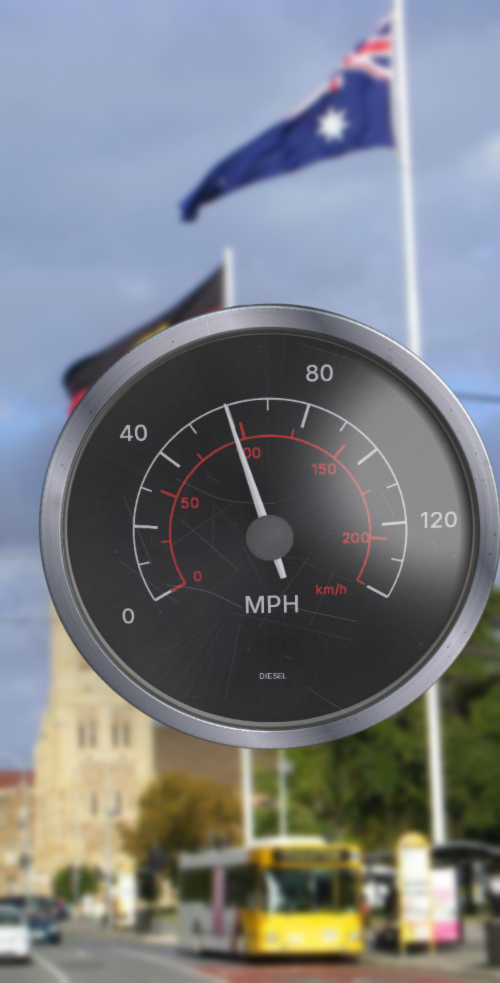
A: 60 (mph)
